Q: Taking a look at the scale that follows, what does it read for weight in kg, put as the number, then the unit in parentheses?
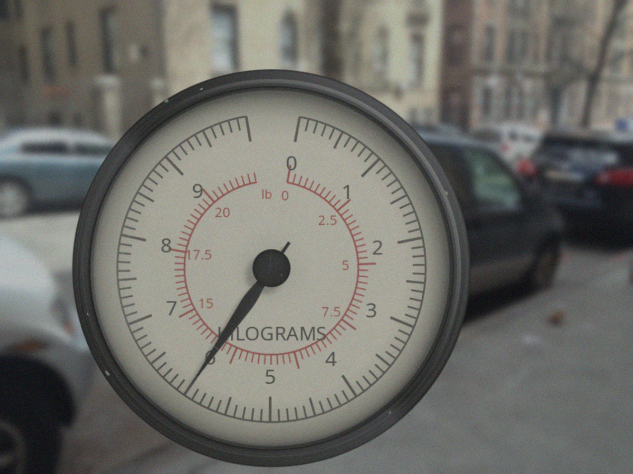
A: 6 (kg)
